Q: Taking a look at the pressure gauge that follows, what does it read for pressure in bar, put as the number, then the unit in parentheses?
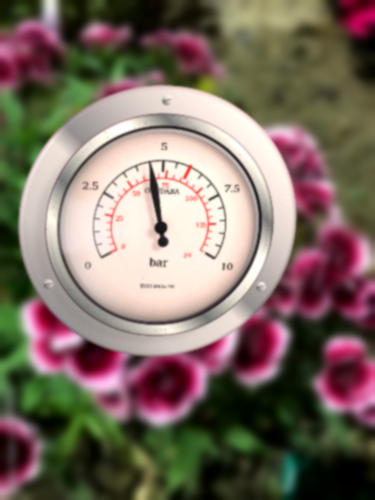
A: 4.5 (bar)
